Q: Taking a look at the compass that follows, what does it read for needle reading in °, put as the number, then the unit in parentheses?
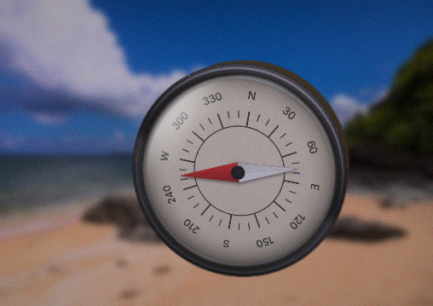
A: 255 (°)
